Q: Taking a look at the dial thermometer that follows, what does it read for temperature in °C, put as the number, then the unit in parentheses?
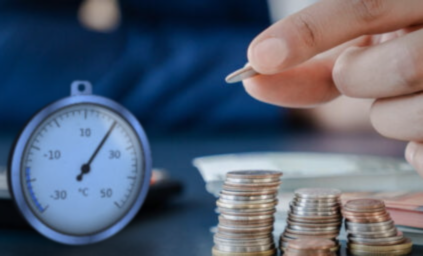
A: 20 (°C)
